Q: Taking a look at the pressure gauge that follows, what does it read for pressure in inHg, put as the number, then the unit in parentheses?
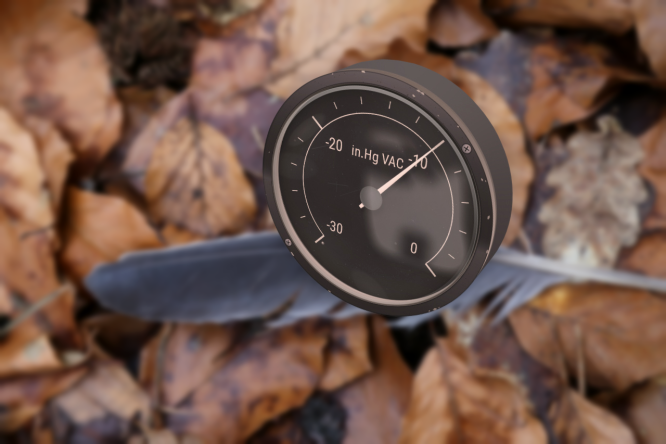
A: -10 (inHg)
